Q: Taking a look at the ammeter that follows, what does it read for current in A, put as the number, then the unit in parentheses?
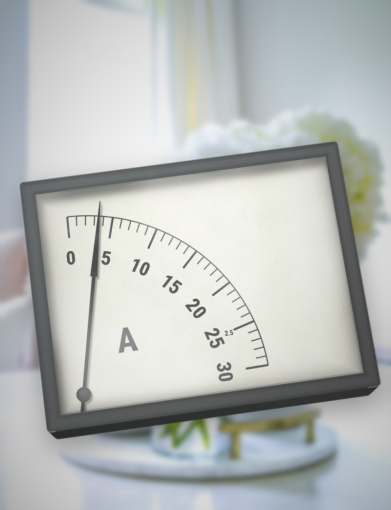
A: 3.5 (A)
